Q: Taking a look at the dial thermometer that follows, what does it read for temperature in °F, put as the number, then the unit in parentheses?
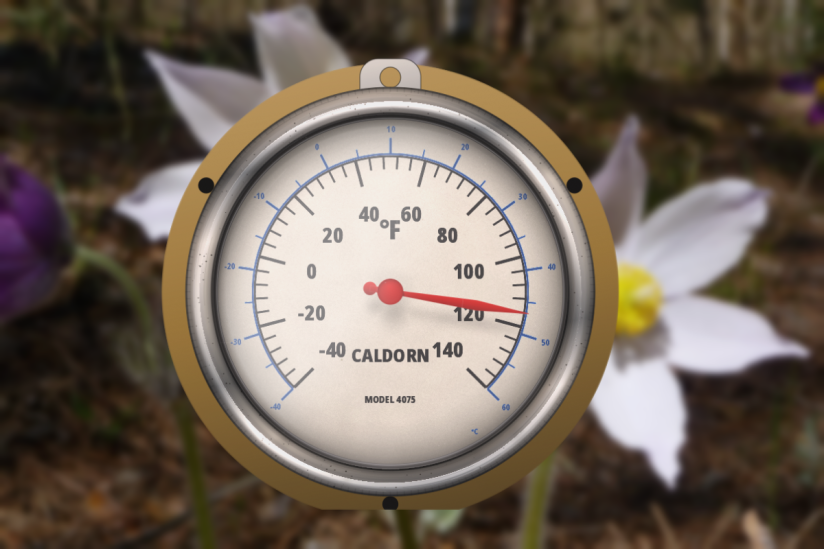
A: 116 (°F)
